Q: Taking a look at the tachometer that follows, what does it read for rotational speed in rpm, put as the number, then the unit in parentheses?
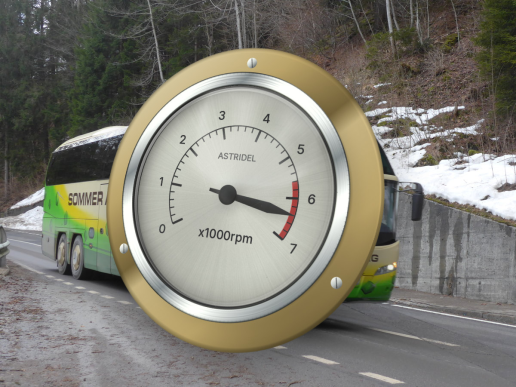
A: 6400 (rpm)
